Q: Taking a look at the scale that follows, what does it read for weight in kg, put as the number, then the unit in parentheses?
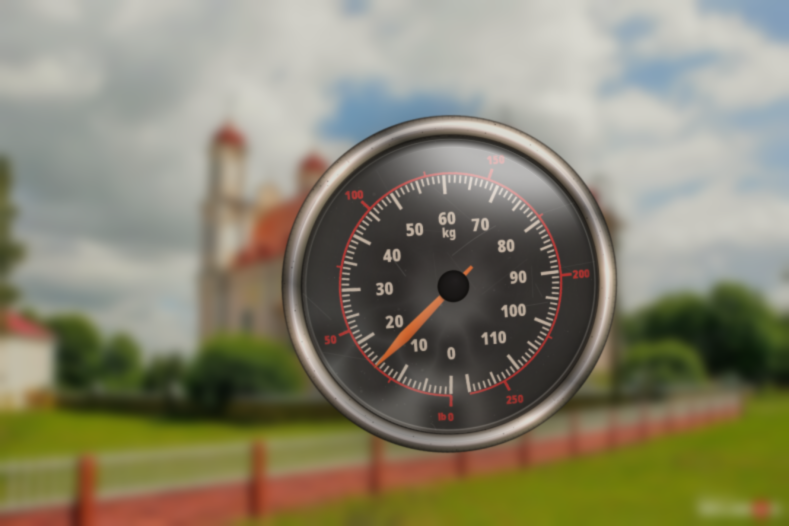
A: 15 (kg)
